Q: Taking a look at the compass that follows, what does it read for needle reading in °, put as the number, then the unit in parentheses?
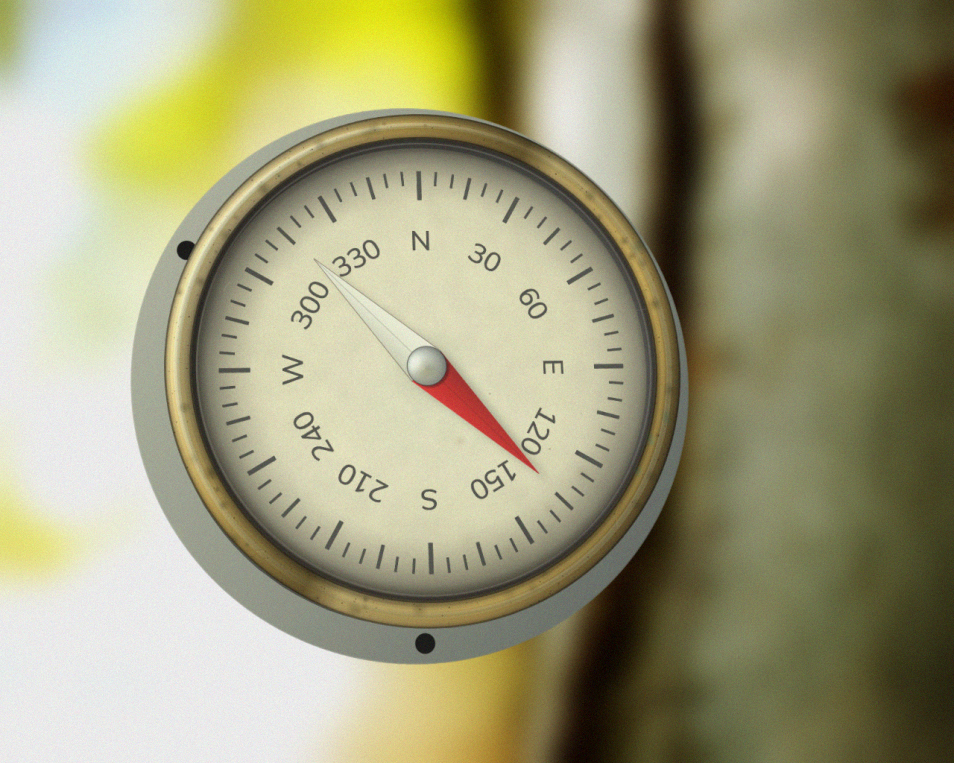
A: 135 (°)
